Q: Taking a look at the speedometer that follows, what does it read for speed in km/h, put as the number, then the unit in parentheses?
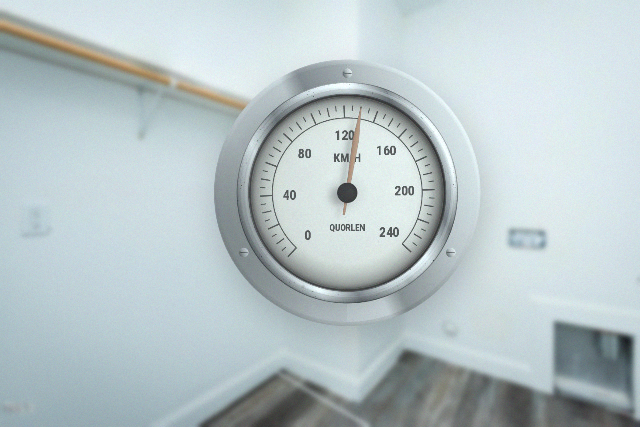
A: 130 (km/h)
